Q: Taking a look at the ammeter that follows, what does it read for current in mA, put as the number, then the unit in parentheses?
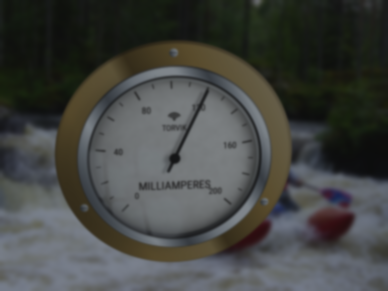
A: 120 (mA)
